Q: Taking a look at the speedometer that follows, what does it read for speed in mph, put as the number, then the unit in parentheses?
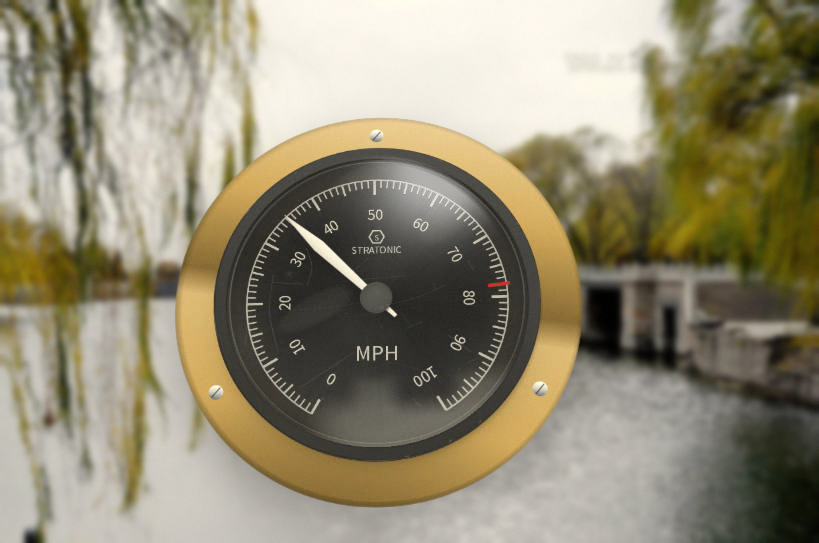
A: 35 (mph)
